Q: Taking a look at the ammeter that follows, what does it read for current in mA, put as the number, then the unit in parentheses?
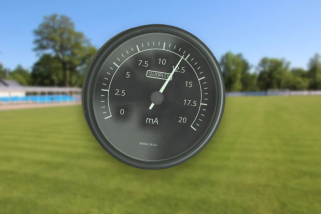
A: 12 (mA)
